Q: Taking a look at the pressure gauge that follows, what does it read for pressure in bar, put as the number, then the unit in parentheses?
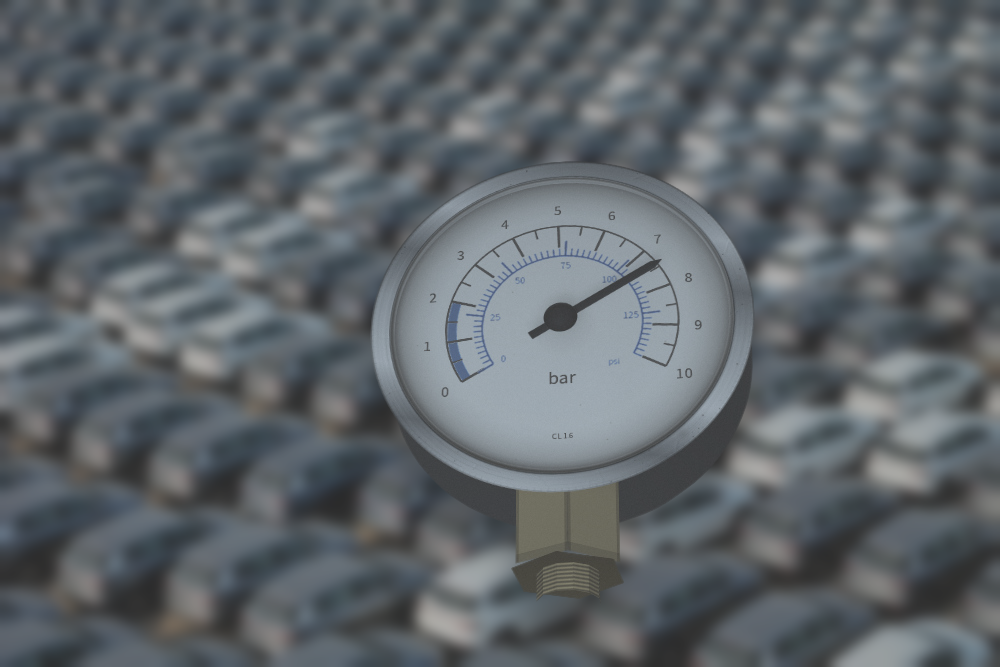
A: 7.5 (bar)
